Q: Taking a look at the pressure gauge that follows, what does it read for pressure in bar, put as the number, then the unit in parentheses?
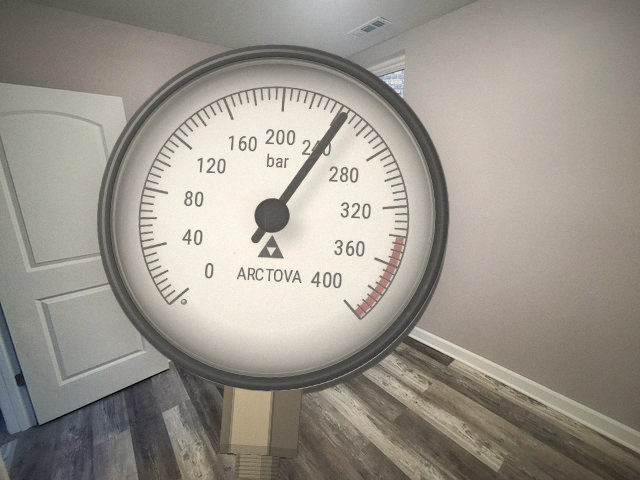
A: 245 (bar)
